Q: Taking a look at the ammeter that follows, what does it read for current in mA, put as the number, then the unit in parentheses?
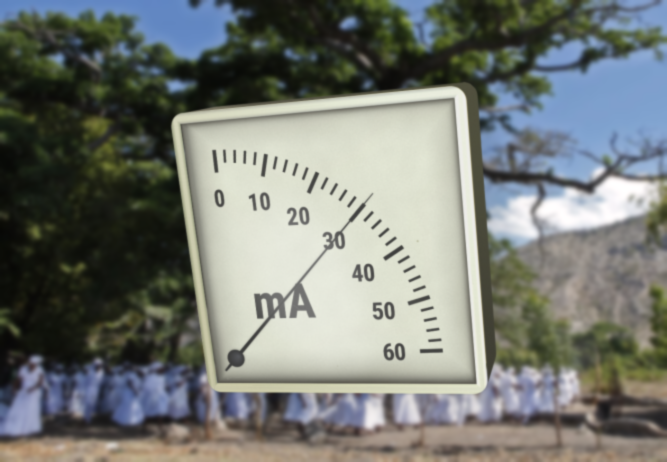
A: 30 (mA)
